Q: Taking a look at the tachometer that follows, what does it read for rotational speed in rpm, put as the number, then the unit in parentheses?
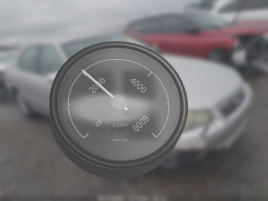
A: 2000 (rpm)
